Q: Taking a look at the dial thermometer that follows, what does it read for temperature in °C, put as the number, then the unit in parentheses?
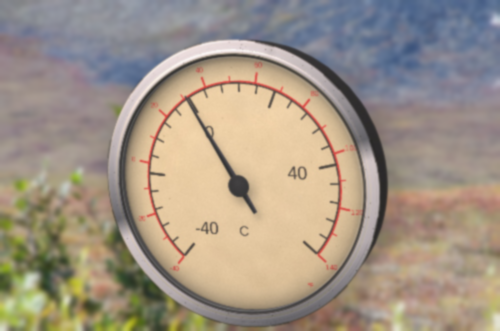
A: 0 (°C)
